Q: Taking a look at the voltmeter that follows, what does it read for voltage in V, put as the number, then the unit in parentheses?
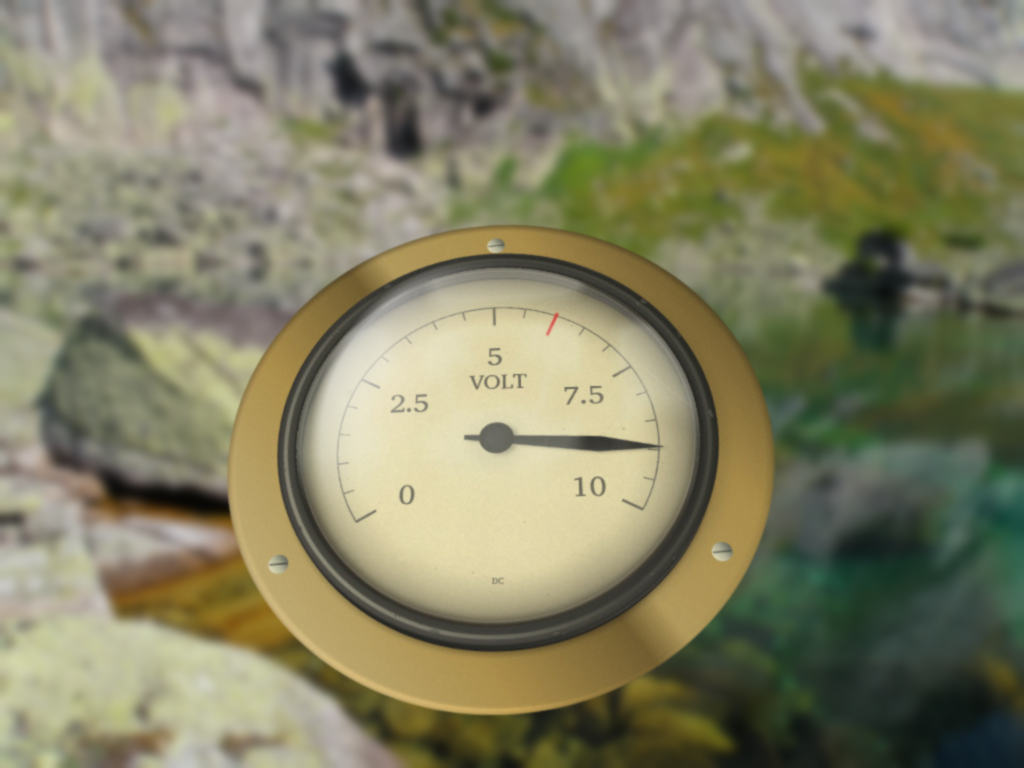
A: 9 (V)
